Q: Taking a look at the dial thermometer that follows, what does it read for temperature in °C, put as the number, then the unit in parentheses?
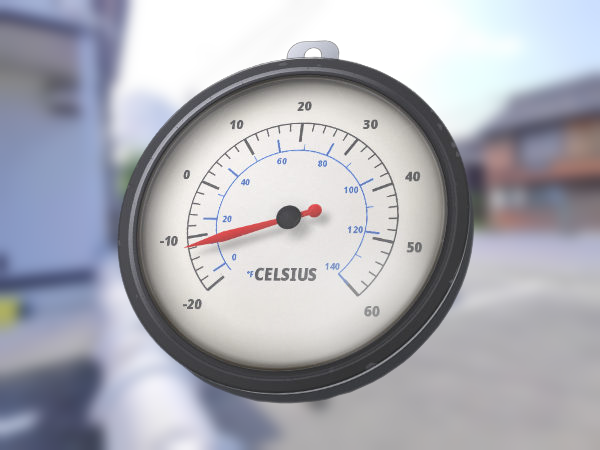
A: -12 (°C)
